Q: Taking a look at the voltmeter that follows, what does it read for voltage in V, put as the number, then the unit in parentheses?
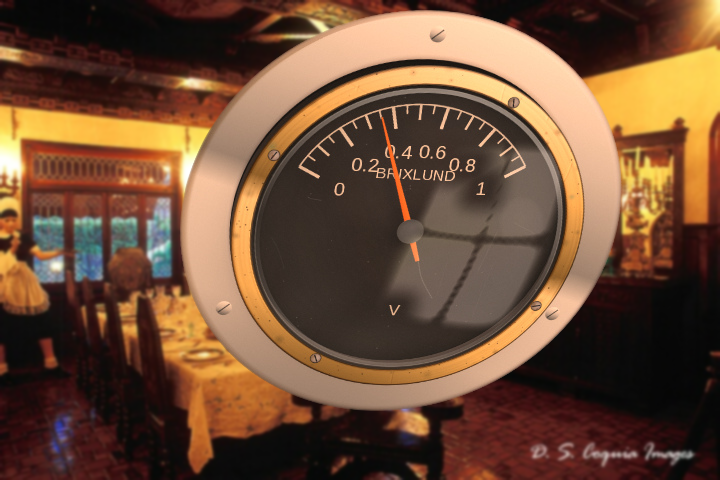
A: 0.35 (V)
